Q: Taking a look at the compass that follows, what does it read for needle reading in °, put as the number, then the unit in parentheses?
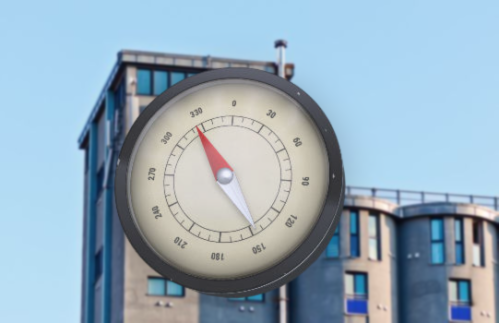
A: 325 (°)
